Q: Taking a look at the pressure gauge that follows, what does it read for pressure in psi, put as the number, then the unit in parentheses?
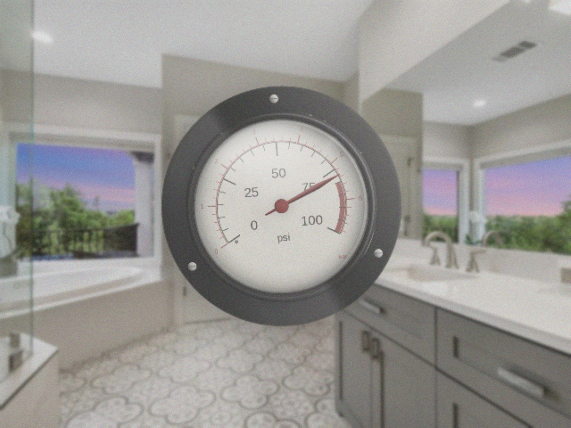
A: 77.5 (psi)
